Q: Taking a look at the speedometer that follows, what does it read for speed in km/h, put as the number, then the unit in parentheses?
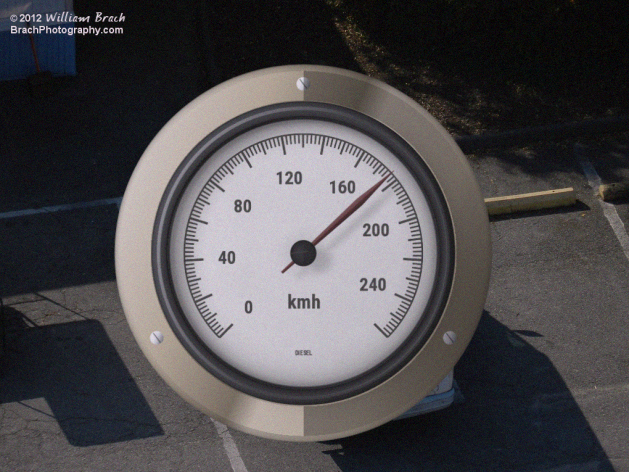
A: 176 (km/h)
